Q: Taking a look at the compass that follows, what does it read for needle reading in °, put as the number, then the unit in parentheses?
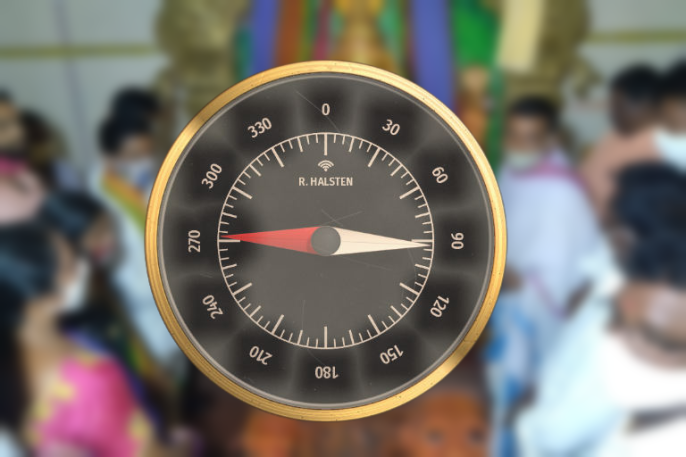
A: 272.5 (°)
